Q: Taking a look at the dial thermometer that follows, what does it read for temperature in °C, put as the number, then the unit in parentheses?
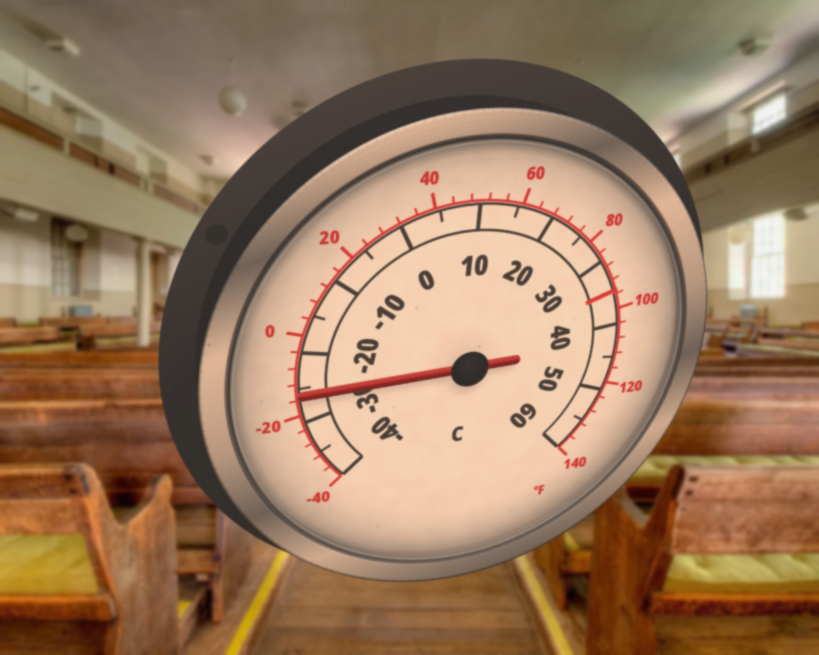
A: -25 (°C)
